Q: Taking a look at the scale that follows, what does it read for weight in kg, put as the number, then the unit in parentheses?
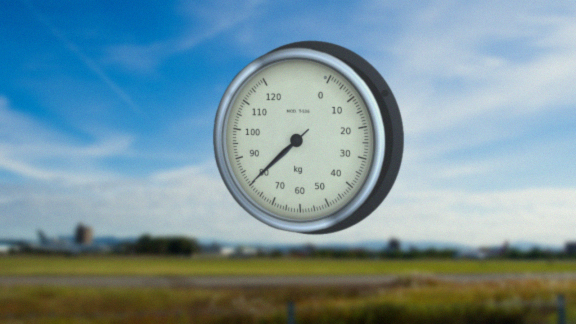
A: 80 (kg)
